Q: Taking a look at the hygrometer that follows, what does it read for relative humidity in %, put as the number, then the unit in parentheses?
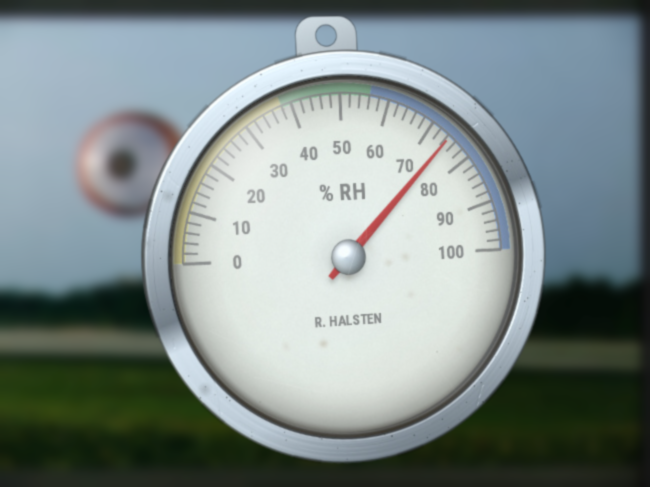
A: 74 (%)
